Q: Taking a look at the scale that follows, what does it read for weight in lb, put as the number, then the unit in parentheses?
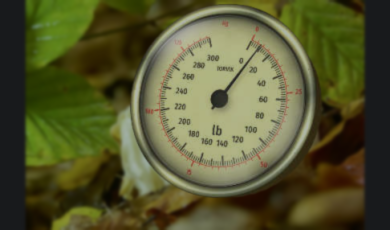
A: 10 (lb)
